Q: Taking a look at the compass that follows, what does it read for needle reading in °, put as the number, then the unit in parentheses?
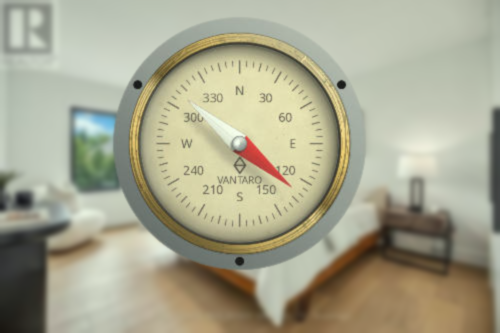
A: 130 (°)
